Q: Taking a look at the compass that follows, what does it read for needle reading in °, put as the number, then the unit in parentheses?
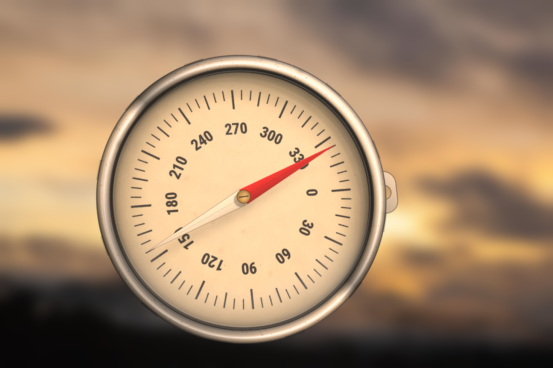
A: 335 (°)
